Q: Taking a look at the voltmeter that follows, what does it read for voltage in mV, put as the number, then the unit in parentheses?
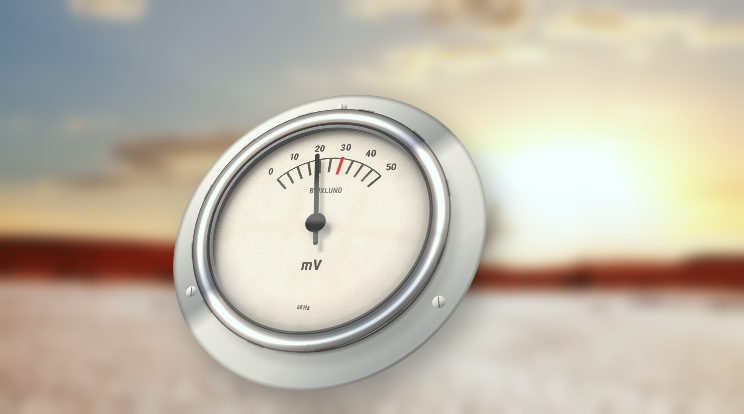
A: 20 (mV)
